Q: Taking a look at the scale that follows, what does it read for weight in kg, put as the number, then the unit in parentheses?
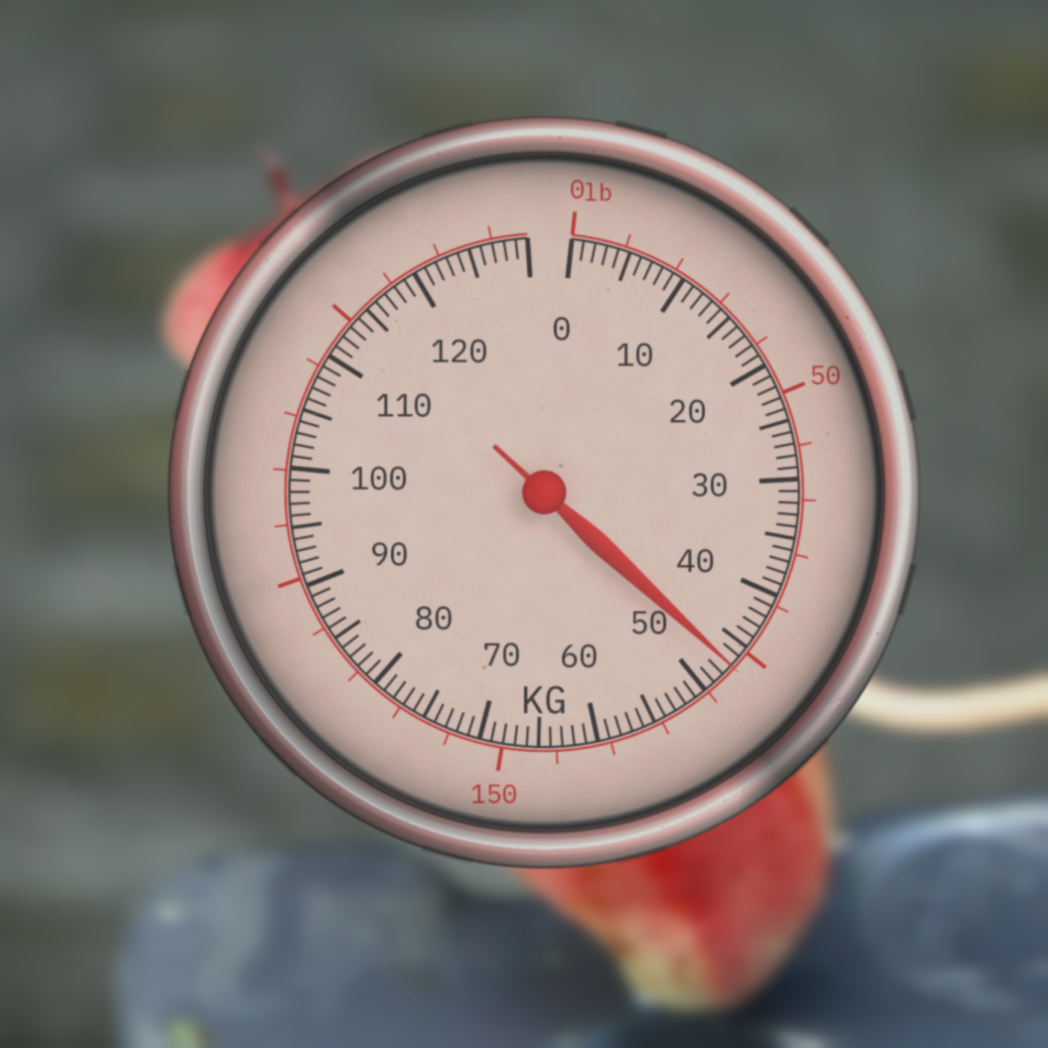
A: 47 (kg)
